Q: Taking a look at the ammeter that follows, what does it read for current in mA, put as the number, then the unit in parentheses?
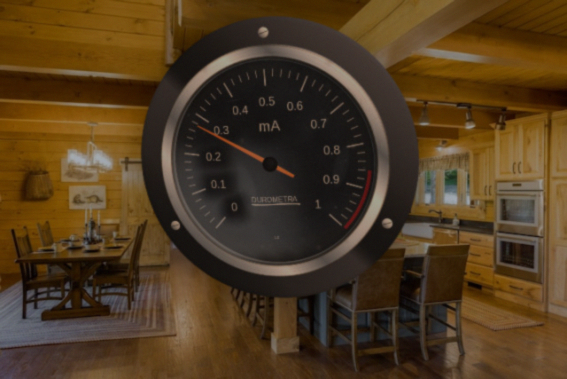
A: 0.28 (mA)
